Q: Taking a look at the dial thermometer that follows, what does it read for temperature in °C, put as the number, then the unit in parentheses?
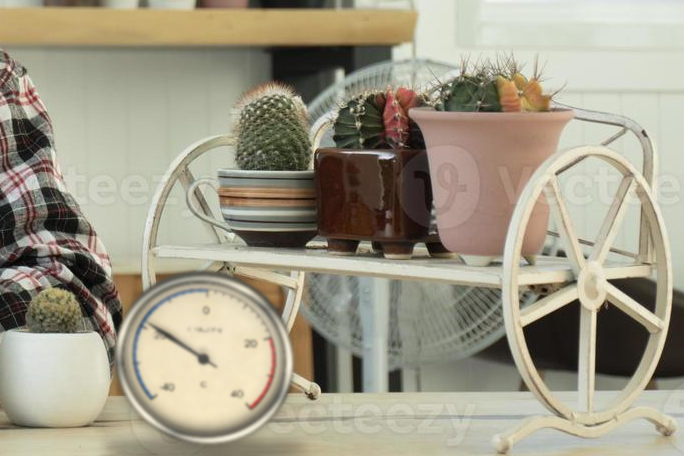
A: -18 (°C)
